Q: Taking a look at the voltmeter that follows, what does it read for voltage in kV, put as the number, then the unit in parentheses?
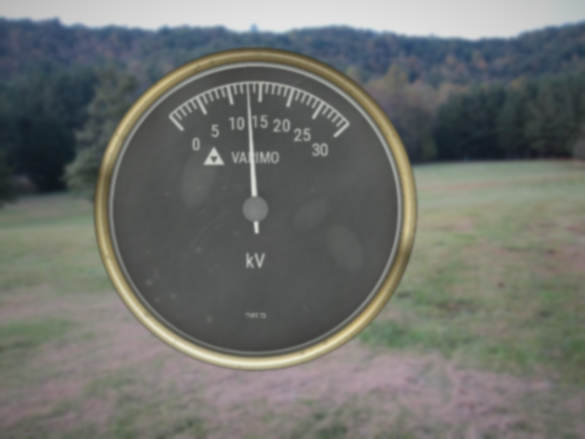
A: 13 (kV)
